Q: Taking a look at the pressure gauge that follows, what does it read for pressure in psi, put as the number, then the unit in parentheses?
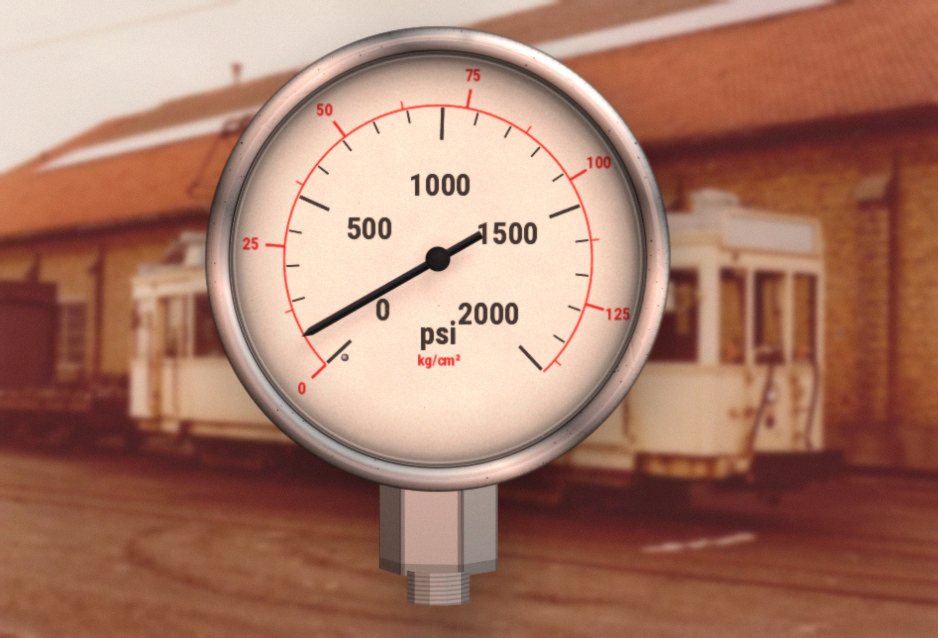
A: 100 (psi)
